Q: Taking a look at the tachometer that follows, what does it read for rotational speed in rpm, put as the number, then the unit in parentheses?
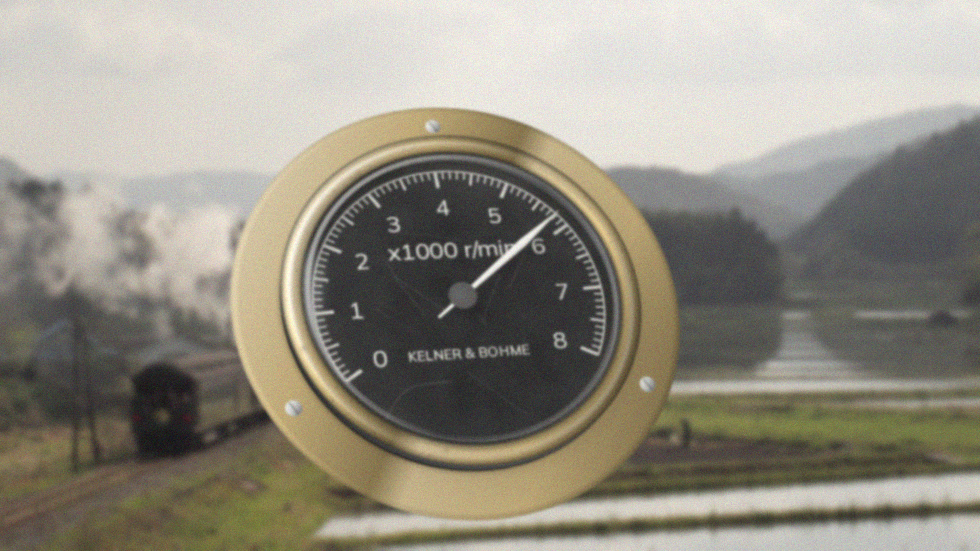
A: 5800 (rpm)
